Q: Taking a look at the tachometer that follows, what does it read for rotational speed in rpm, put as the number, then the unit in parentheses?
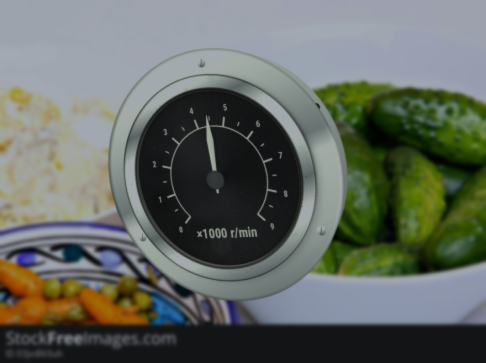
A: 4500 (rpm)
